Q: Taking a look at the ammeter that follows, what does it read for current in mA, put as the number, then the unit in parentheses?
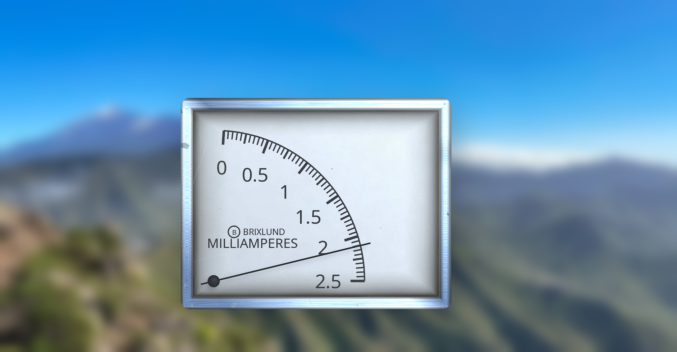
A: 2.1 (mA)
